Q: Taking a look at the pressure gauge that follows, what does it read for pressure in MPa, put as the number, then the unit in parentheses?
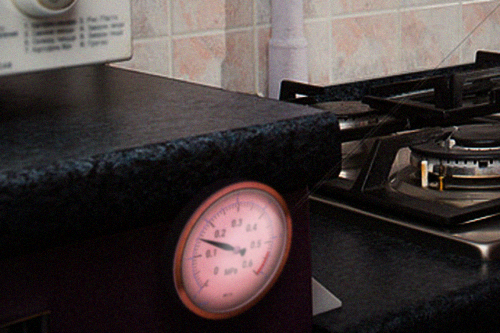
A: 0.15 (MPa)
